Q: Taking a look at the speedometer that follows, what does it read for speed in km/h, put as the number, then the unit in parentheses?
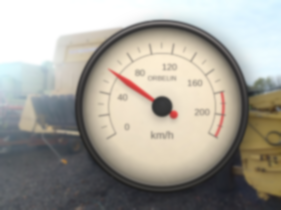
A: 60 (km/h)
